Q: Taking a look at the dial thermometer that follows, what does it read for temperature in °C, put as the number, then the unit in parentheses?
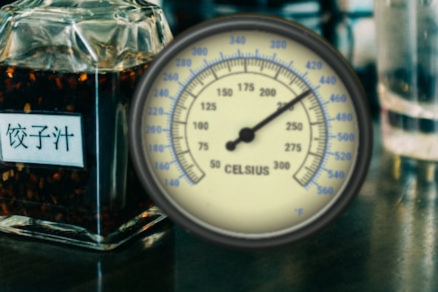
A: 225 (°C)
